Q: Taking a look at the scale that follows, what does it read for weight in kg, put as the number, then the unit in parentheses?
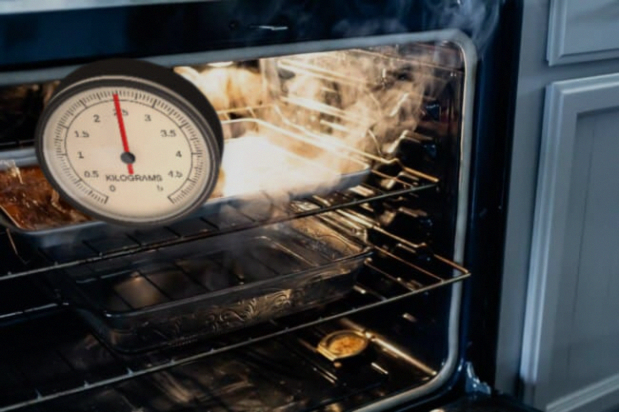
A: 2.5 (kg)
